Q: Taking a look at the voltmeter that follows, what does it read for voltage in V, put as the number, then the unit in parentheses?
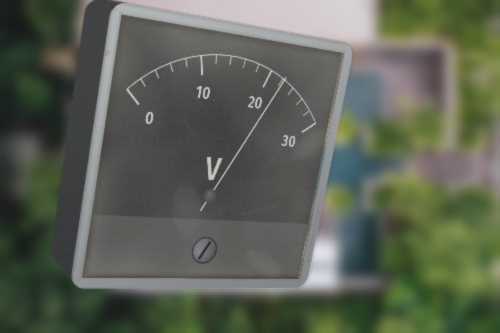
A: 22 (V)
